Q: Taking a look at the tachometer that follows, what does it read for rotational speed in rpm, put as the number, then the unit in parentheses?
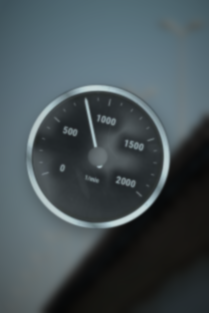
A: 800 (rpm)
